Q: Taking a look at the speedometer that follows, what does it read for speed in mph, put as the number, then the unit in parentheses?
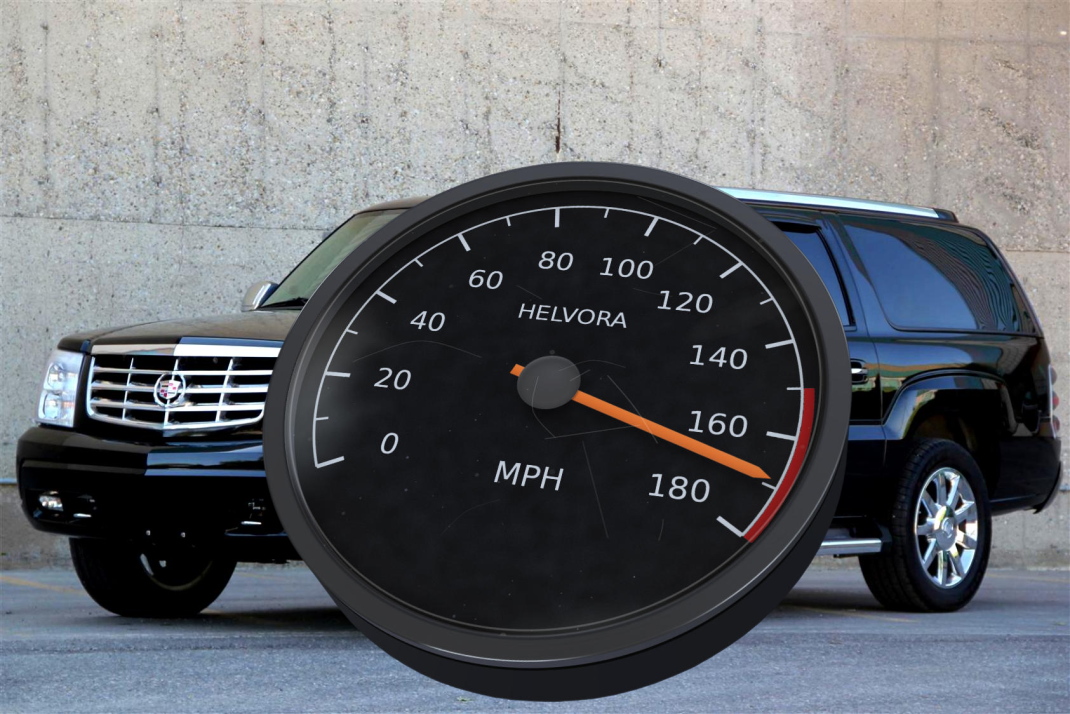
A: 170 (mph)
